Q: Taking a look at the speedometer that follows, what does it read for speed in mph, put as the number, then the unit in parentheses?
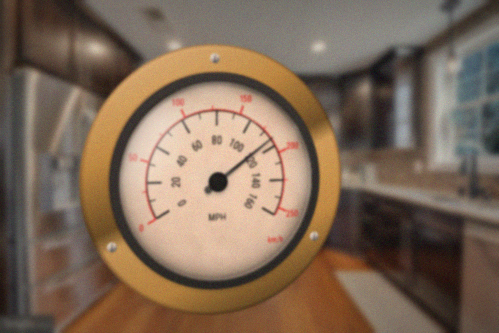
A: 115 (mph)
